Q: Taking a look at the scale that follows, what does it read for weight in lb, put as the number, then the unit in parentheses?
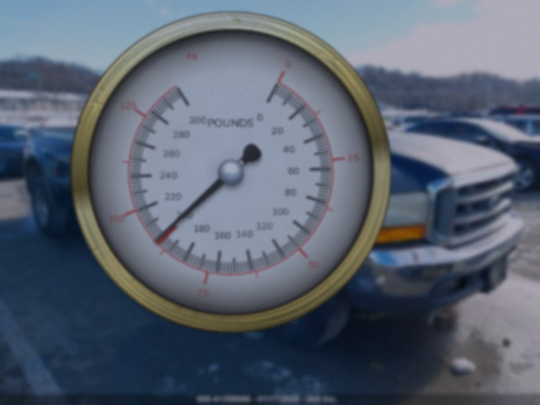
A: 200 (lb)
